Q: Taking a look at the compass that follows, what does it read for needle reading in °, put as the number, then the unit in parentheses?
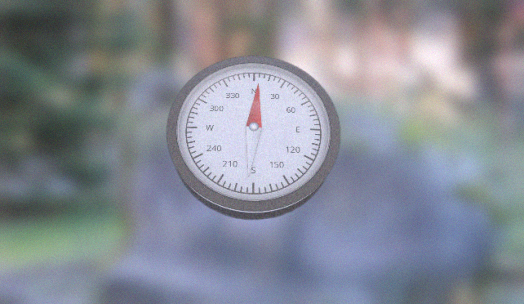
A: 5 (°)
